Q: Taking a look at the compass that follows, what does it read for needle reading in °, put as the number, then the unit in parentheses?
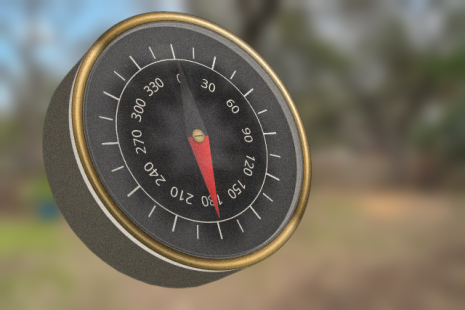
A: 180 (°)
